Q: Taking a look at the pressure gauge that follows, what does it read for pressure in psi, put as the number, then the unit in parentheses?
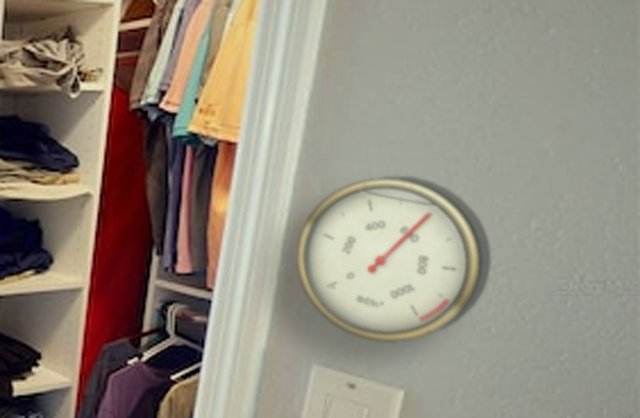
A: 600 (psi)
